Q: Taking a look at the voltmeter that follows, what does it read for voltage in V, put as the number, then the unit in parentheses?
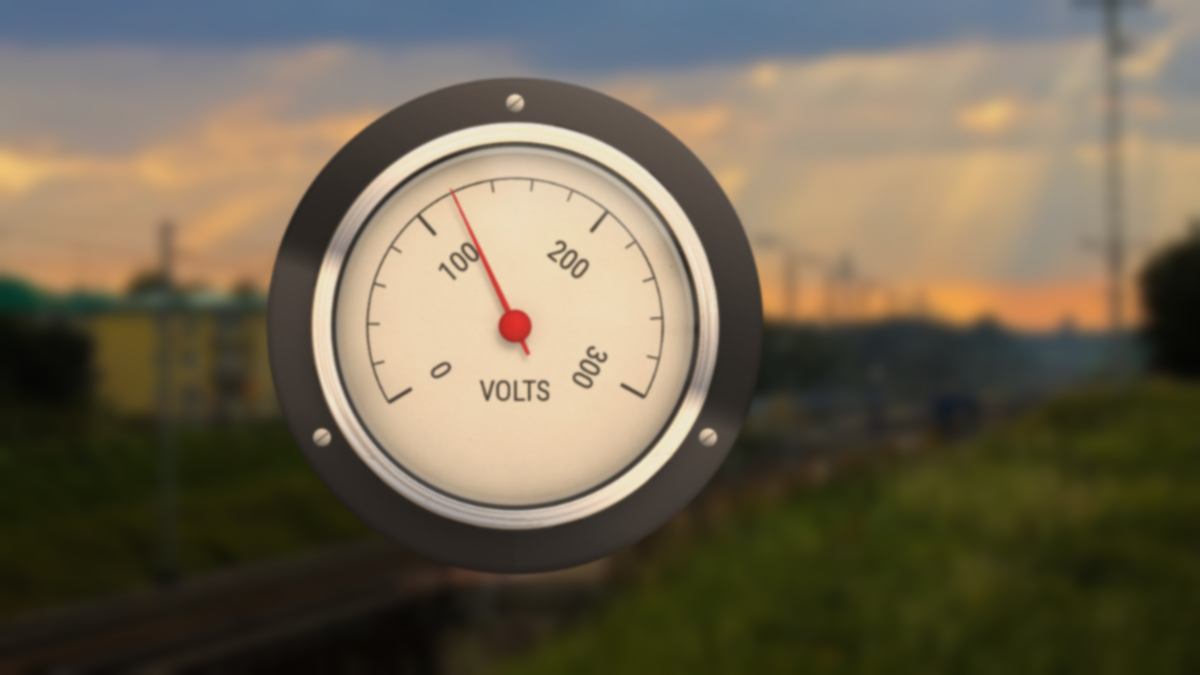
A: 120 (V)
